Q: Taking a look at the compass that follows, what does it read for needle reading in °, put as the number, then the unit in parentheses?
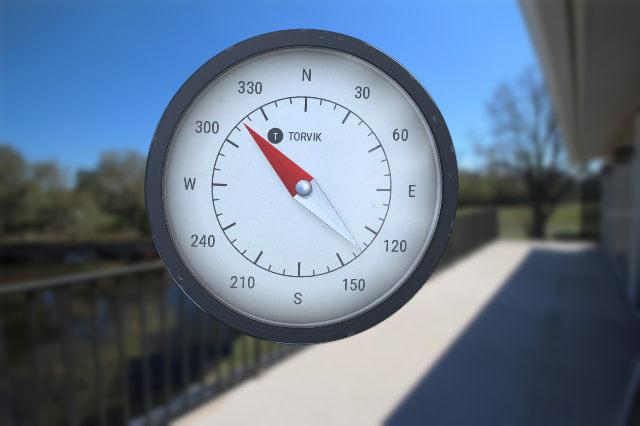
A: 315 (°)
